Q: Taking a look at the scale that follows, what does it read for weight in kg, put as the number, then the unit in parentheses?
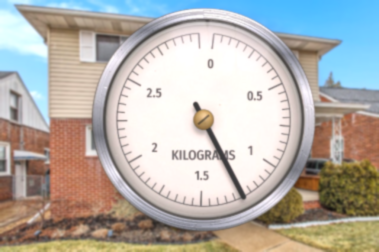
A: 1.25 (kg)
